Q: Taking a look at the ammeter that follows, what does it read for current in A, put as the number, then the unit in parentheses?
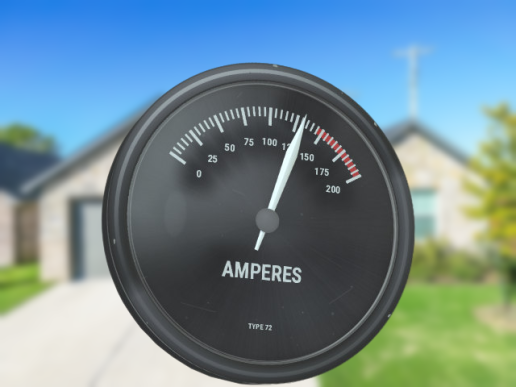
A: 130 (A)
